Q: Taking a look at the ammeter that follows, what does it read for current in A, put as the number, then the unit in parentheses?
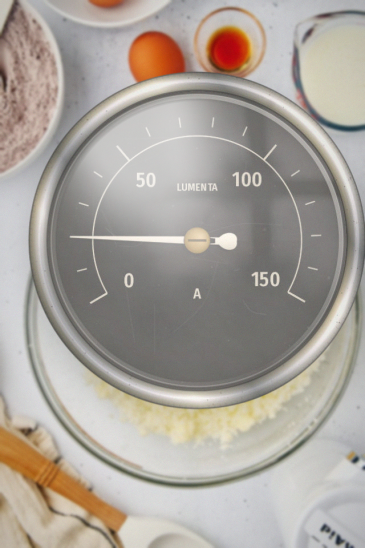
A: 20 (A)
